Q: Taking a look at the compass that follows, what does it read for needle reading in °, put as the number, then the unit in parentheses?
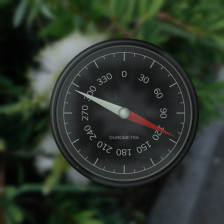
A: 115 (°)
